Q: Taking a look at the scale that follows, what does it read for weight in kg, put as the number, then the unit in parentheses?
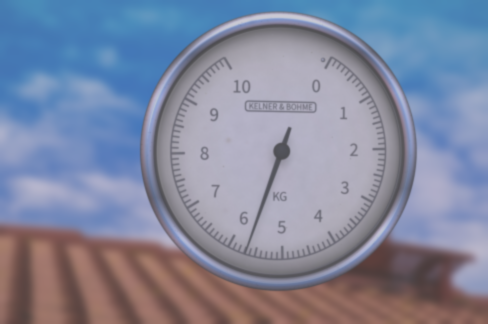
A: 5.7 (kg)
